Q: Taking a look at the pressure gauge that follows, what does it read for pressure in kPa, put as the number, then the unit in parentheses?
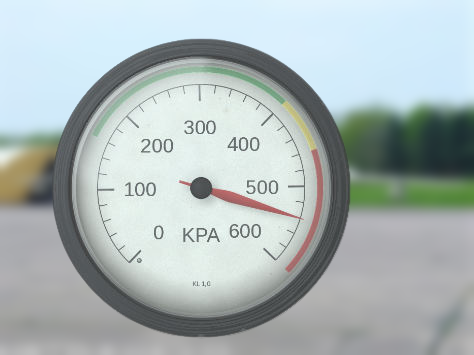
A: 540 (kPa)
